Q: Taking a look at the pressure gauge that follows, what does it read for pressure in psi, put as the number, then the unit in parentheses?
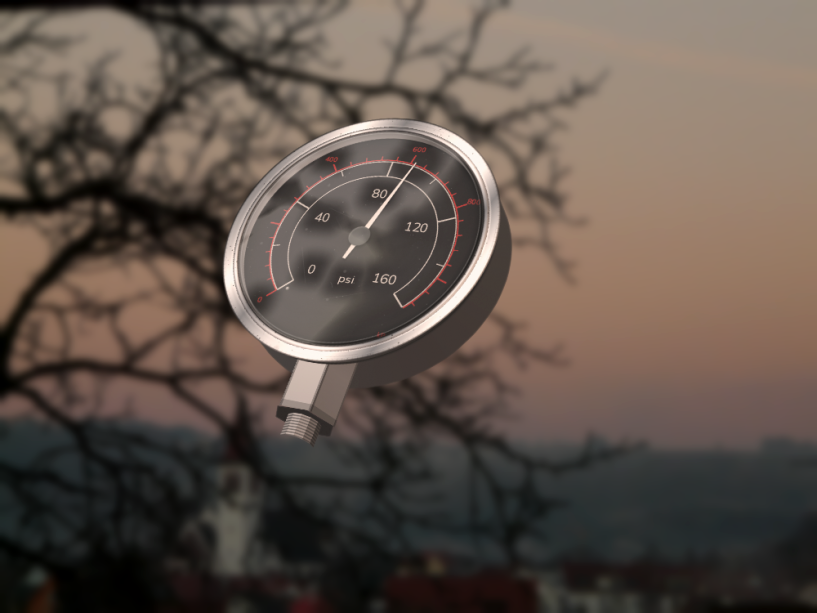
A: 90 (psi)
